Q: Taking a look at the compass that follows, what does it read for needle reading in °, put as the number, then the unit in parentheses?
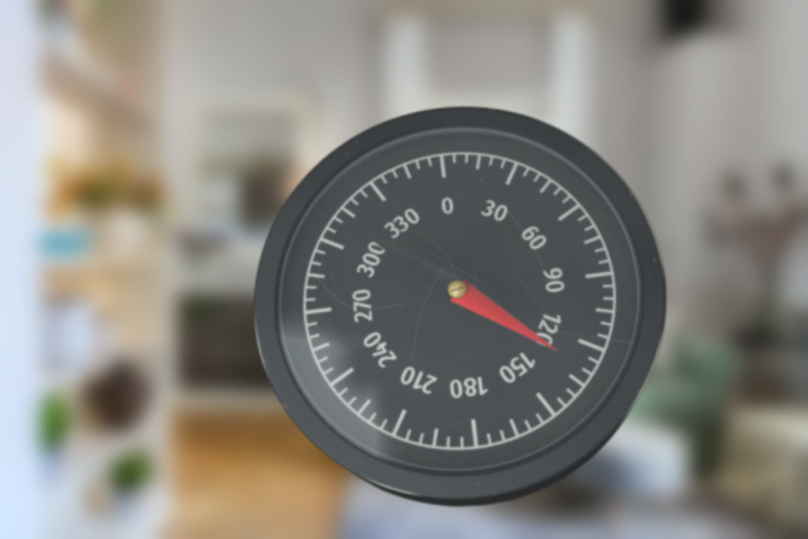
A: 130 (°)
